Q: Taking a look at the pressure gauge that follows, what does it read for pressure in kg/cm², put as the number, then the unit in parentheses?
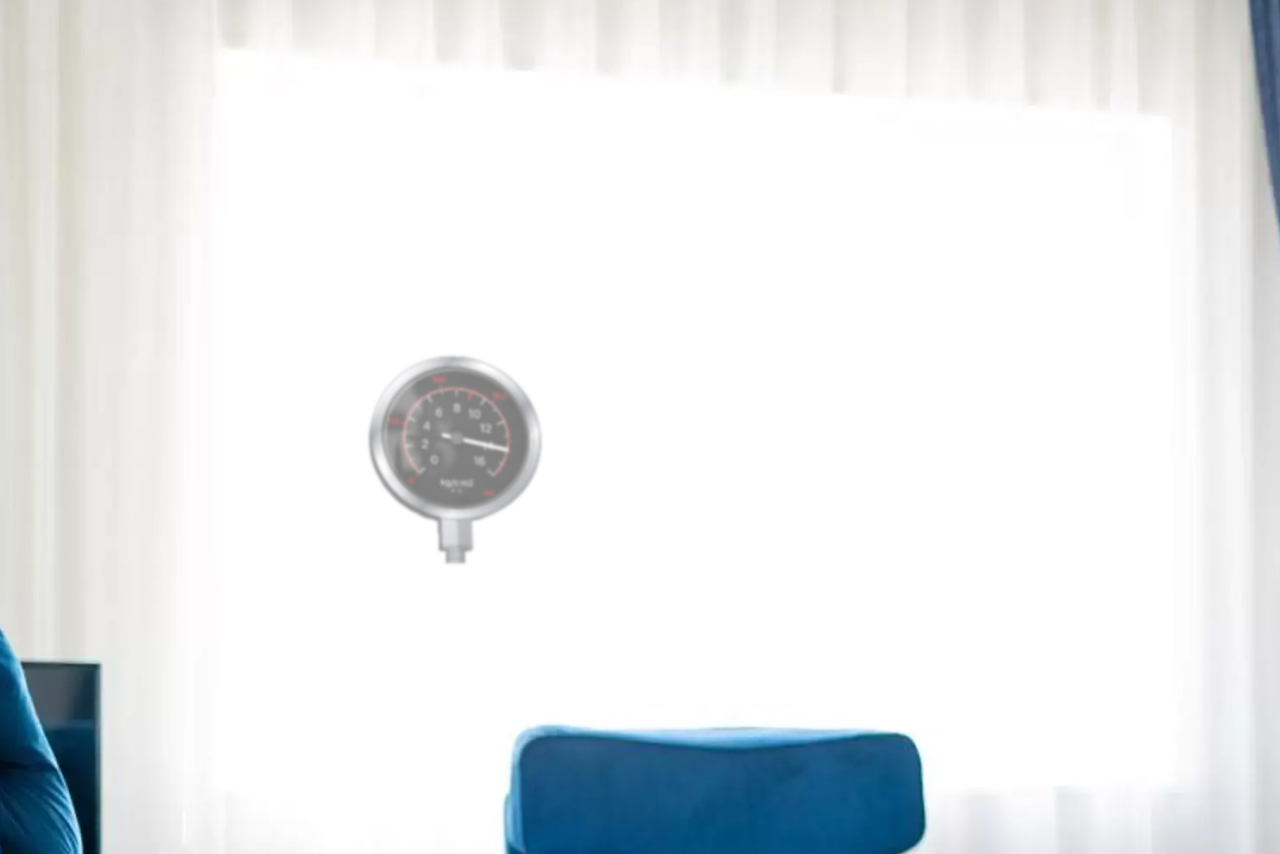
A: 14 (kg/cm²)
